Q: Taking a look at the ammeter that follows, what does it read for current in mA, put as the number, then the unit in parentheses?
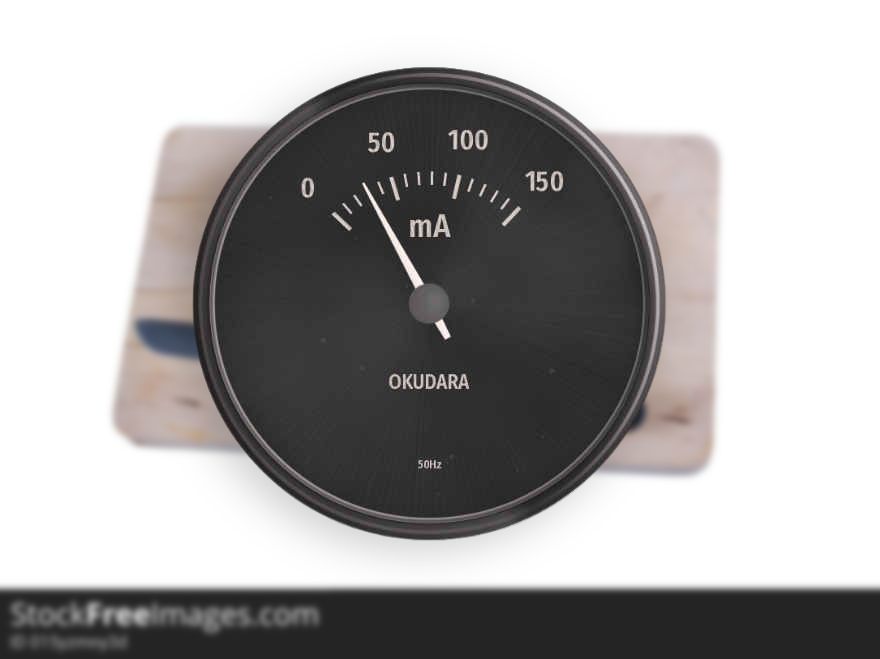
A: 30 (mA)
